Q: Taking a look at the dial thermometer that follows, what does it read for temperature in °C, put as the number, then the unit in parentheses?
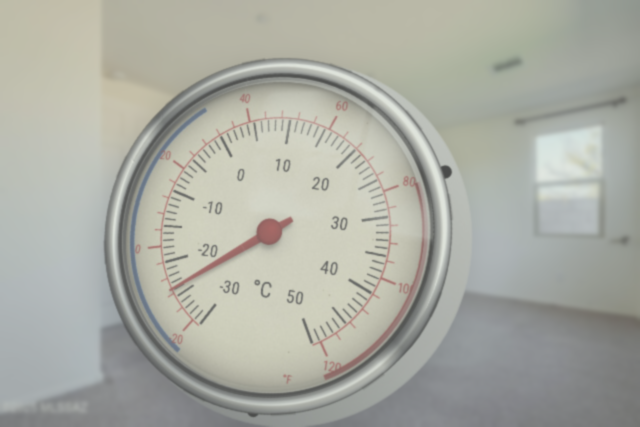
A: -24 (°C)
